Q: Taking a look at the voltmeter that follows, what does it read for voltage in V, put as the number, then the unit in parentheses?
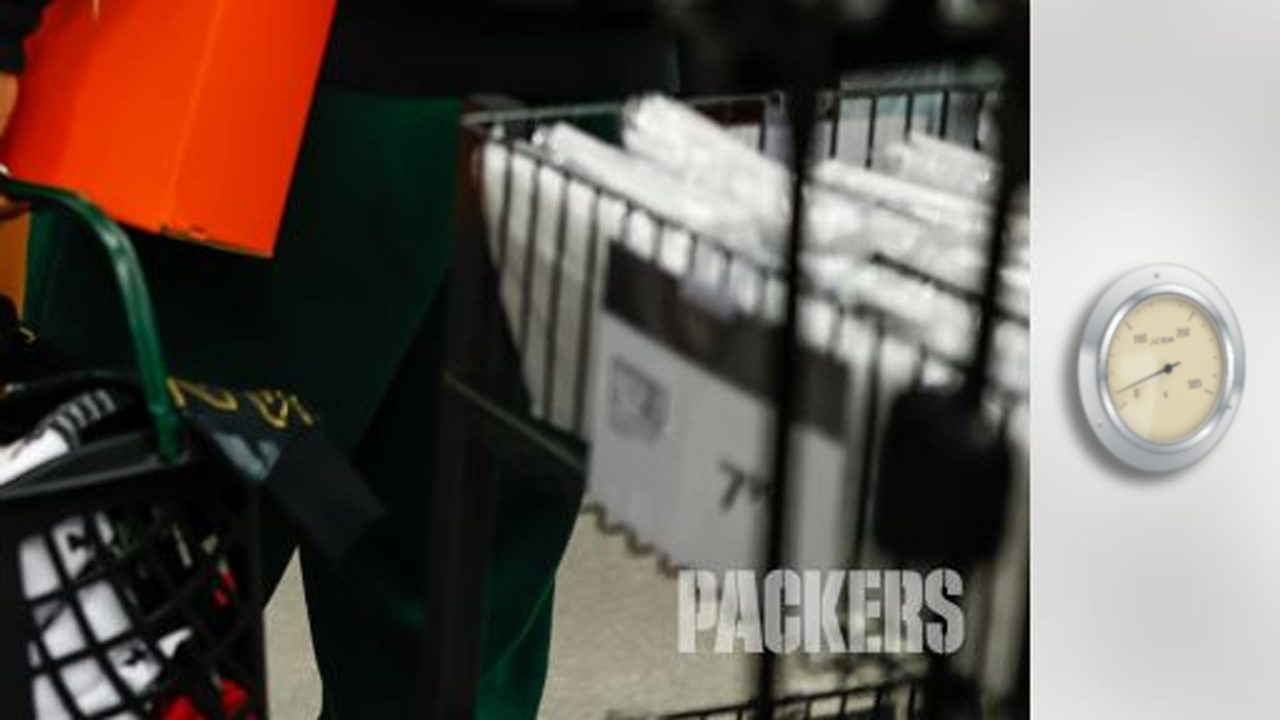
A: 20 (V)
